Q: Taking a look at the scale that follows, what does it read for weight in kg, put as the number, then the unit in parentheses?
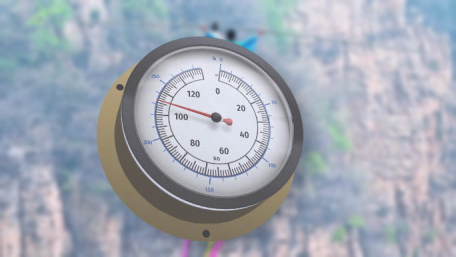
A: 105 (kg)
